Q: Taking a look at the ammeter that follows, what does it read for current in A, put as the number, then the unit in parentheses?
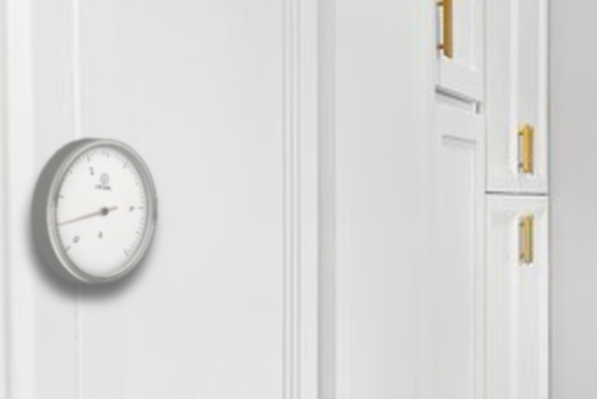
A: 0.5 (A)
